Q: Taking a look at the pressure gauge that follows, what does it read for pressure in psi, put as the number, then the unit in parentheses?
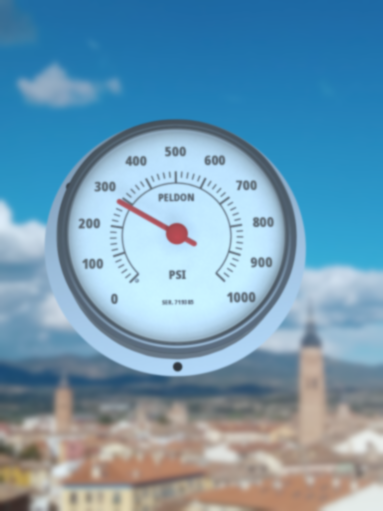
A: 280 (psi)
